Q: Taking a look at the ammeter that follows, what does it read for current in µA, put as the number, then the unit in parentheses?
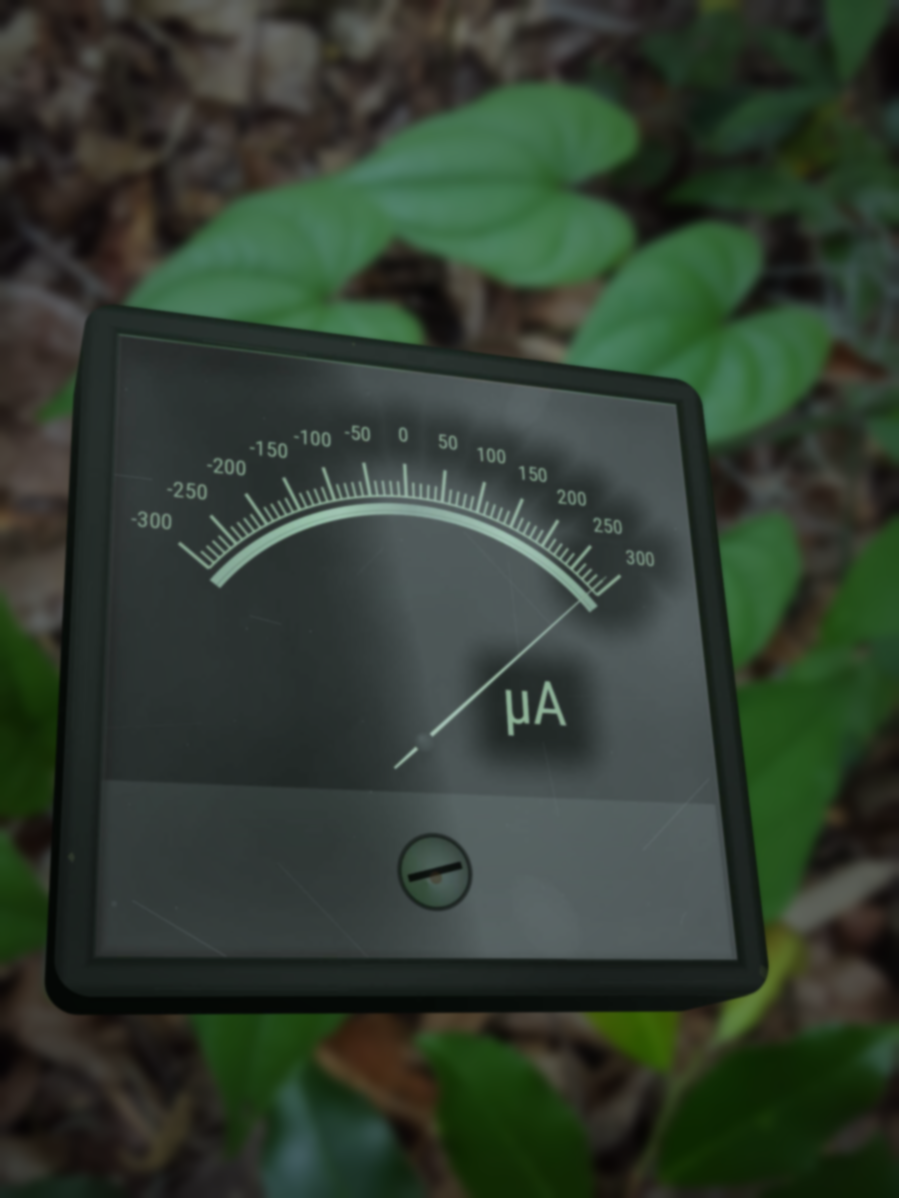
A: 290 (µA)
